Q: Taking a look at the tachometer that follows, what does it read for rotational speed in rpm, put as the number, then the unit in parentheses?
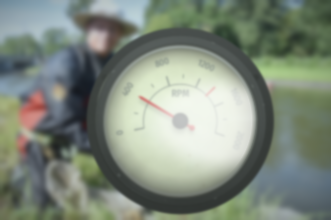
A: 400 (rpm)
